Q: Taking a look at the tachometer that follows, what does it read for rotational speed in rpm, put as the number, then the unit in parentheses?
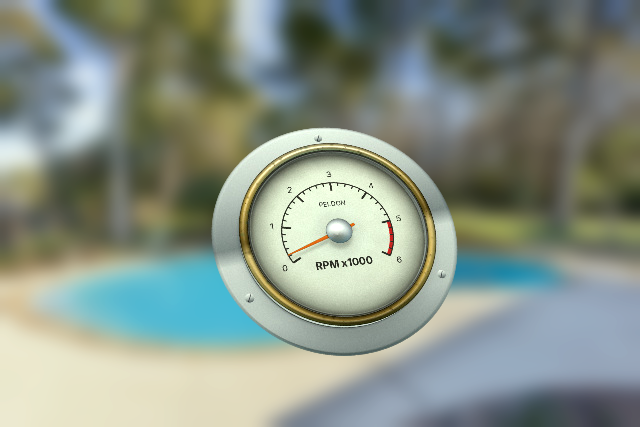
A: 200 (rpm)
